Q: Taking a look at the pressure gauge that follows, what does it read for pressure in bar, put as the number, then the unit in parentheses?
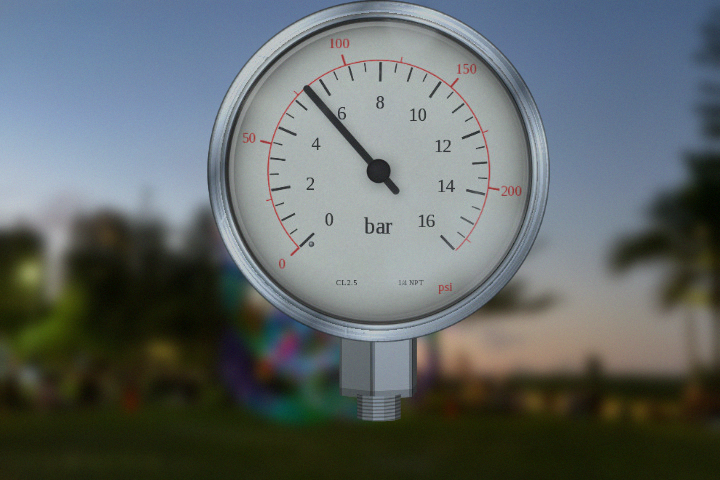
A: 5.5 (bar)
